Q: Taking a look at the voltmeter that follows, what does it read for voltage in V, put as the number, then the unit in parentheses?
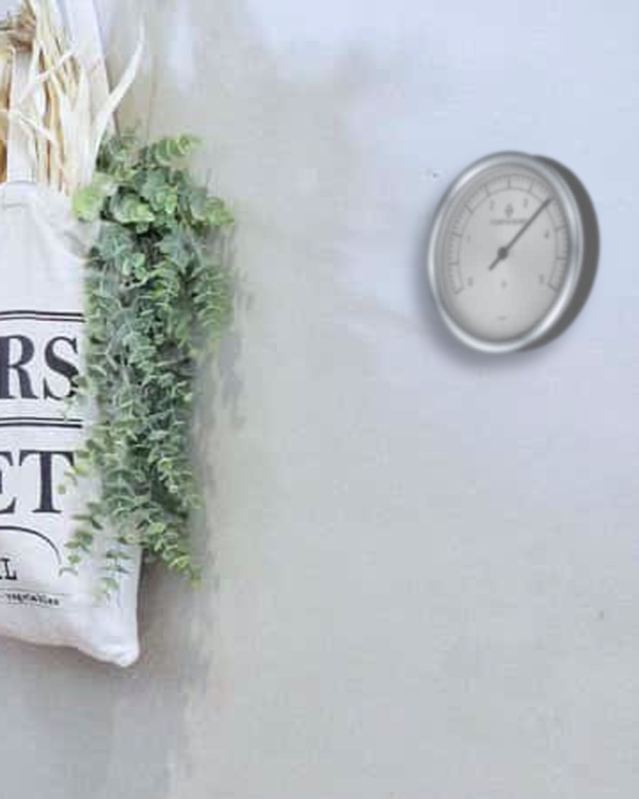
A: 3.5 (V)
